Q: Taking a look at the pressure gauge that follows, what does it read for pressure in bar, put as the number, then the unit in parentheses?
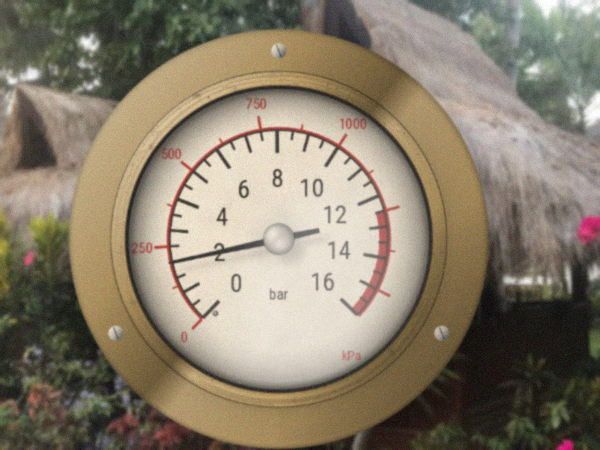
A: 2 (bar)
